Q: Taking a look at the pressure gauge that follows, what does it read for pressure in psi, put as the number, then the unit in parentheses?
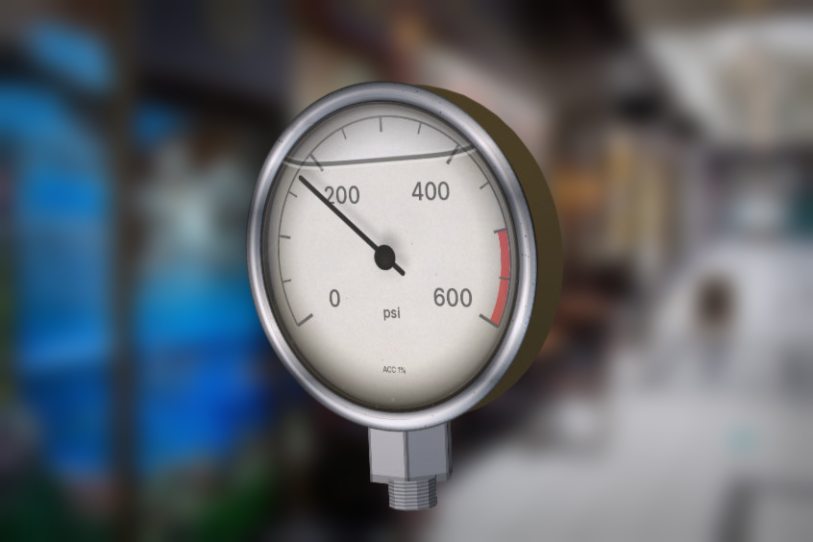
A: 175 (psi)
